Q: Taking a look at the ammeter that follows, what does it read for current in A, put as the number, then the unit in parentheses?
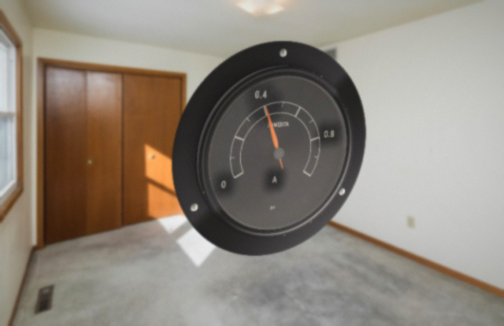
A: 0.4 (A)
